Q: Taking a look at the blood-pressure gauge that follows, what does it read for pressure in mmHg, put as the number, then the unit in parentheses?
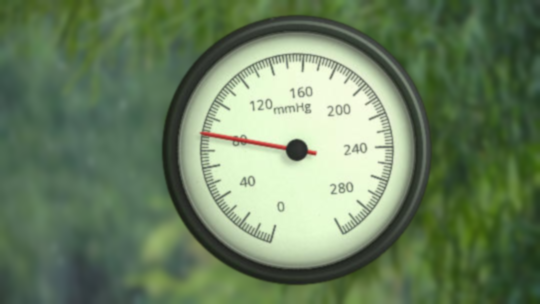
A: 80 (mmHg)
